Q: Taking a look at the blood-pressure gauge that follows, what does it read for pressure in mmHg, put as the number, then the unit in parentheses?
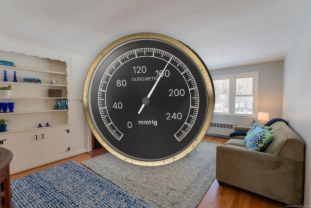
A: 160 (mmHg)
